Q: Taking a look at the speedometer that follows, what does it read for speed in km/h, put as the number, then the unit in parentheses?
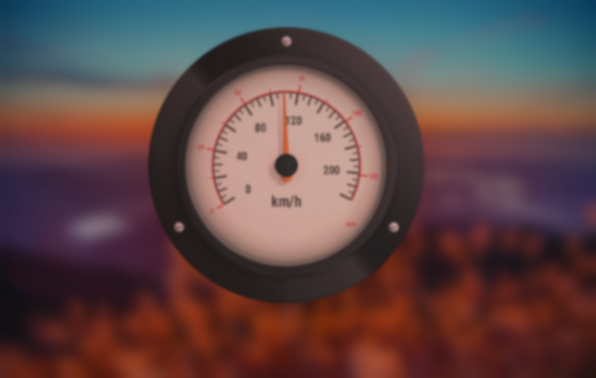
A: 110 (km/h)
